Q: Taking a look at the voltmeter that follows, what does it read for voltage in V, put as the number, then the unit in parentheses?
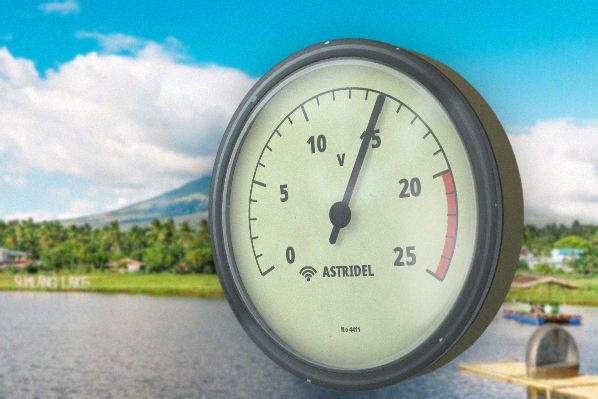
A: 15 (V)
